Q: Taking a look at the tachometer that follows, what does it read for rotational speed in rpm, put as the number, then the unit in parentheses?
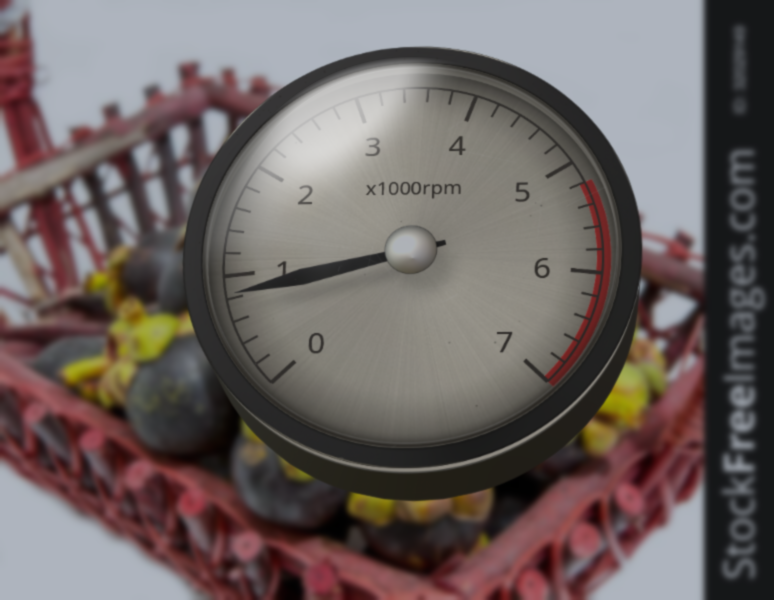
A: 800 (rpm)
